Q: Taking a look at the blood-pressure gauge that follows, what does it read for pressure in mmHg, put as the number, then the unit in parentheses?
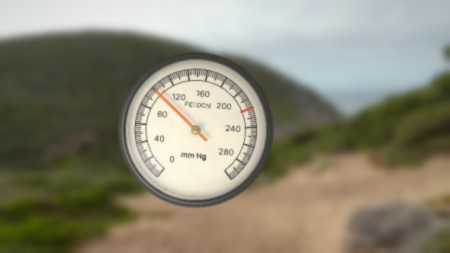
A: 100 (mmHg)
